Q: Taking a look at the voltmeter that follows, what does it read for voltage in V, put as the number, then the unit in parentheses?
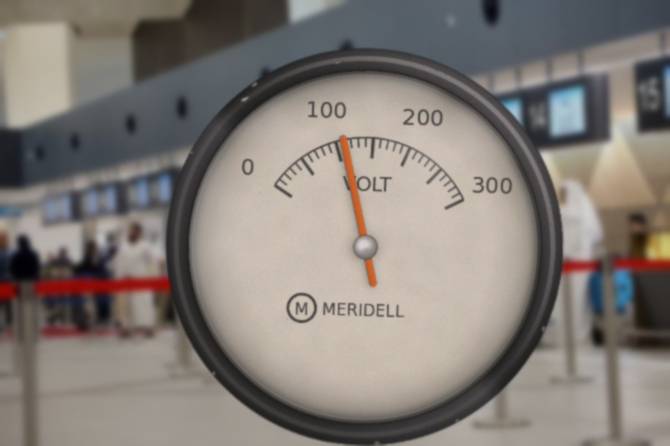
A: 110 (V)
